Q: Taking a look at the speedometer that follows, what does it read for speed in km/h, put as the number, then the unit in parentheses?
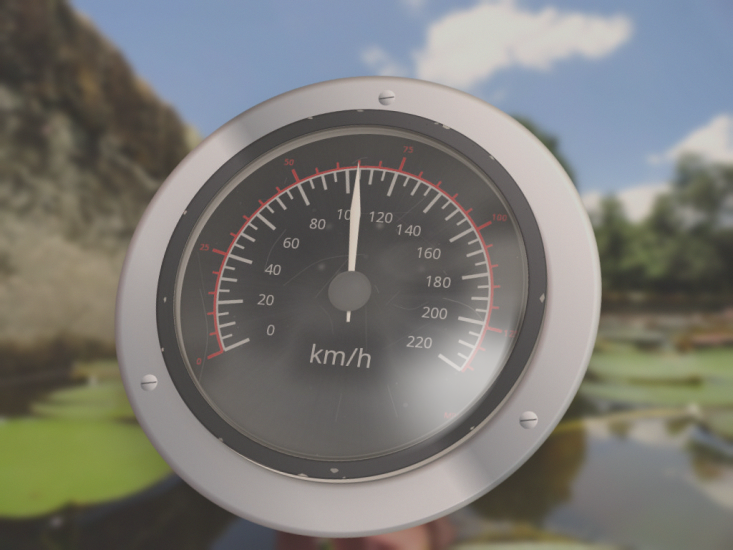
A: 105 (km/h)
